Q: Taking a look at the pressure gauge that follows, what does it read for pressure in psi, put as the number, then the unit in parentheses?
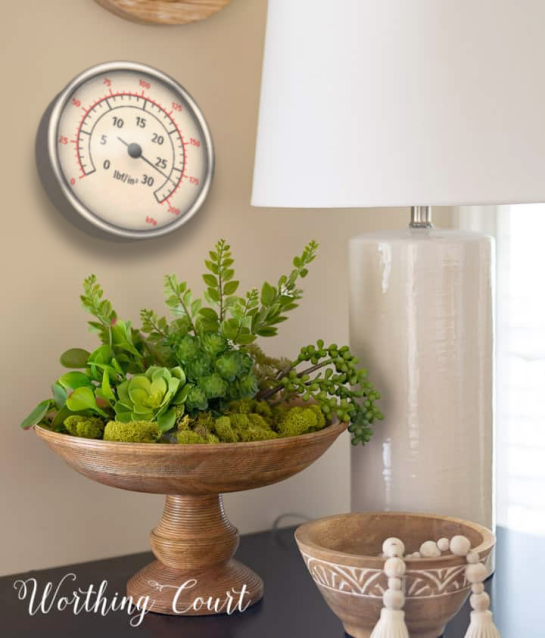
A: 27 (psi)
